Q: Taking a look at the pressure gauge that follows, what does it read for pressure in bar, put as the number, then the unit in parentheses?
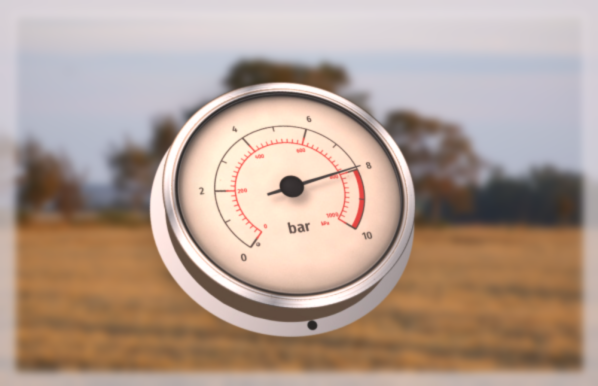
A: 8 (bar)
